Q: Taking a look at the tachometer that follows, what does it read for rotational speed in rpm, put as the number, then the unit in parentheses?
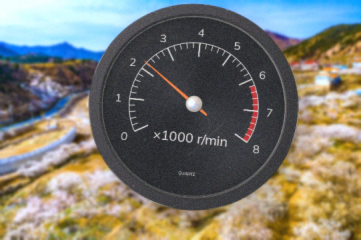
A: 2200 (rpm)
